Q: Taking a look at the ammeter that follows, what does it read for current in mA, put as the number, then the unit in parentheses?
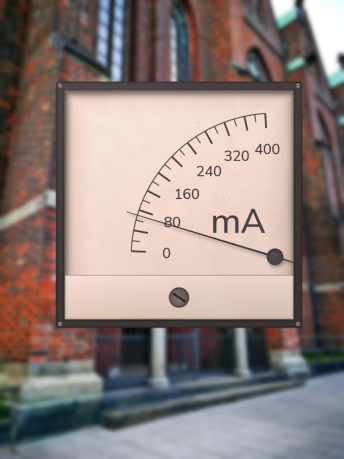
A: 70 (mA)
